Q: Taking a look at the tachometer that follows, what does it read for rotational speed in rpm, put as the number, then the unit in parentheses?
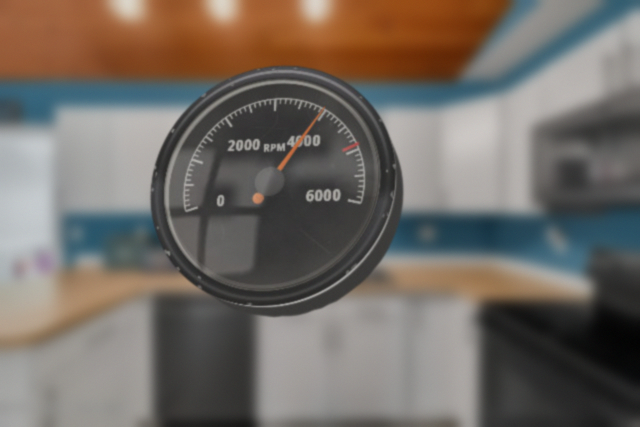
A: 4000 (rpm)
